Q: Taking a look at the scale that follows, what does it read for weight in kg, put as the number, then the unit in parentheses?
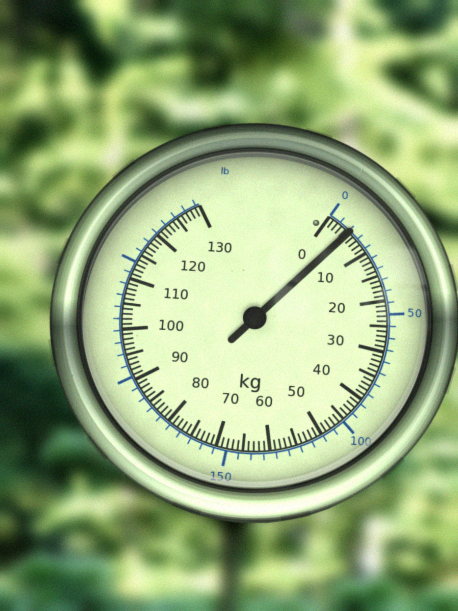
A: 5 (kg)
